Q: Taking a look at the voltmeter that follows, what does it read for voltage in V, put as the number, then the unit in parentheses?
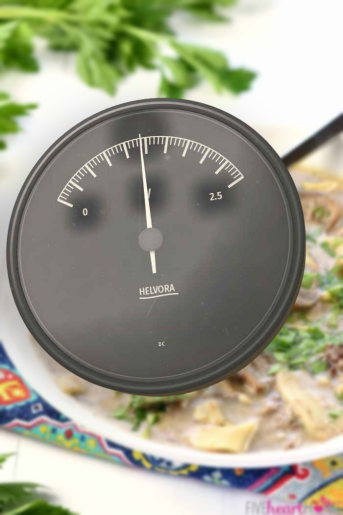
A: 1.2 (V)
